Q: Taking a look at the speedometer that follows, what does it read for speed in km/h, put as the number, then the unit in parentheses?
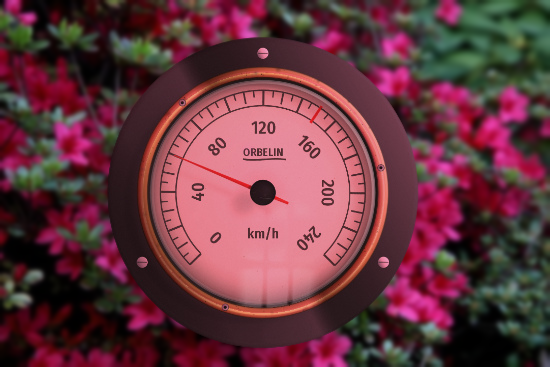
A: 60 (km/h)
